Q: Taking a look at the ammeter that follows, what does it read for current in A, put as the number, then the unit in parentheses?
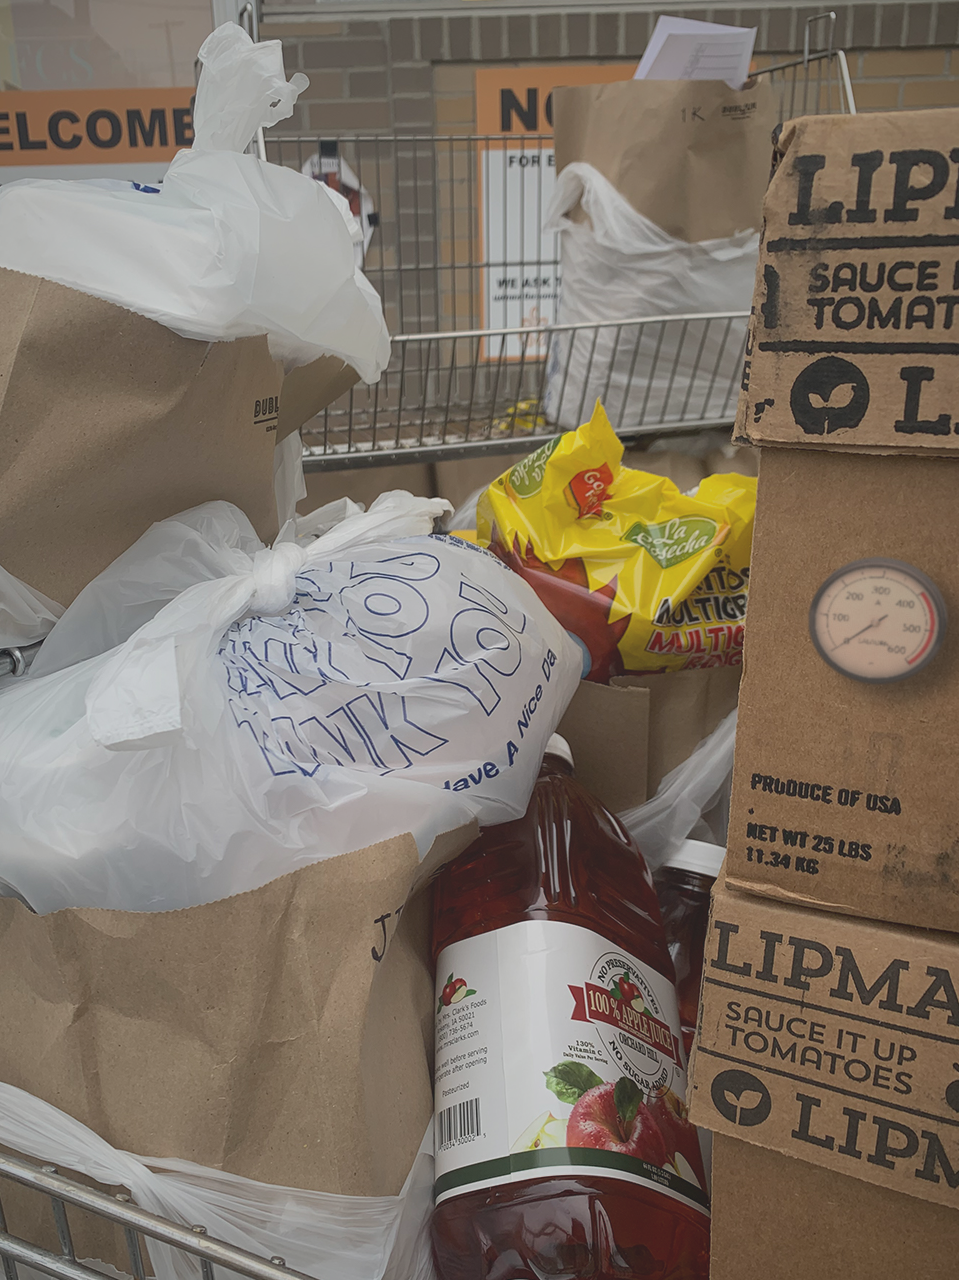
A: 0 (A)
